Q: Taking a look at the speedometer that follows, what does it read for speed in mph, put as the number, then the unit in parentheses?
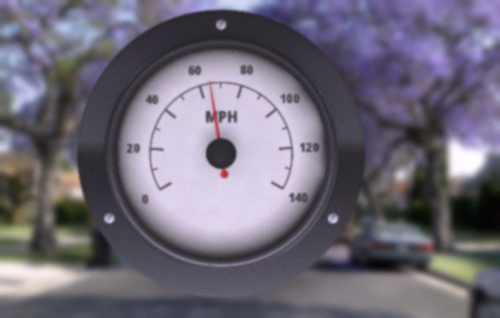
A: 65 (mph)
